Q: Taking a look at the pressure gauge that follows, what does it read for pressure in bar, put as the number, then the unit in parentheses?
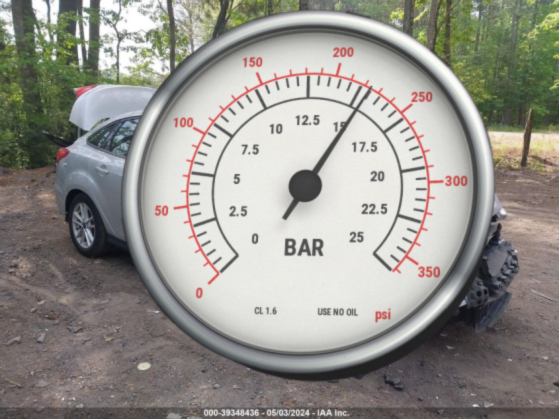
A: 15.5 (bar)
